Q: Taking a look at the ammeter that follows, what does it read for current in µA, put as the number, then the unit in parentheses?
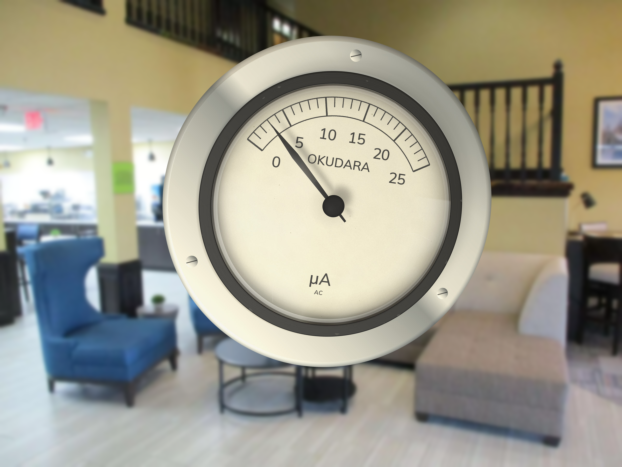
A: 3 (µA)
